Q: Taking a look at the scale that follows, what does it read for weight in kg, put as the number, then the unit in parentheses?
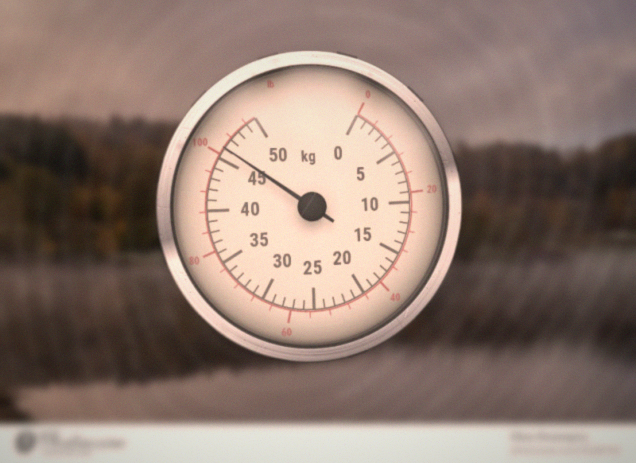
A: 46 (kg)
